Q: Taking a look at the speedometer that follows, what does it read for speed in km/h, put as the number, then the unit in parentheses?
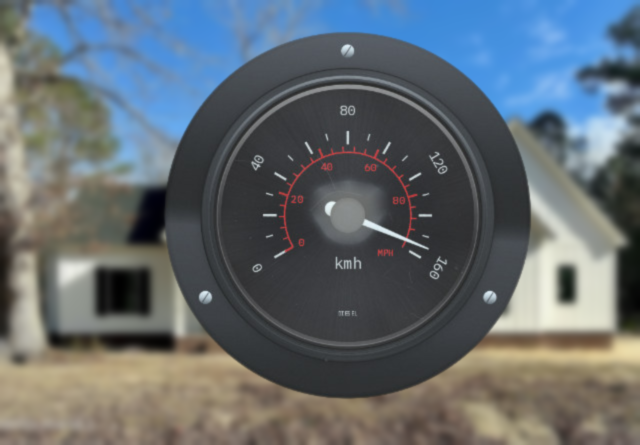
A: 155 (km/h)
